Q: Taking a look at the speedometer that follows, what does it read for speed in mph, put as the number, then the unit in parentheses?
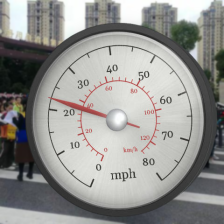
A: 22.5 (mph)
